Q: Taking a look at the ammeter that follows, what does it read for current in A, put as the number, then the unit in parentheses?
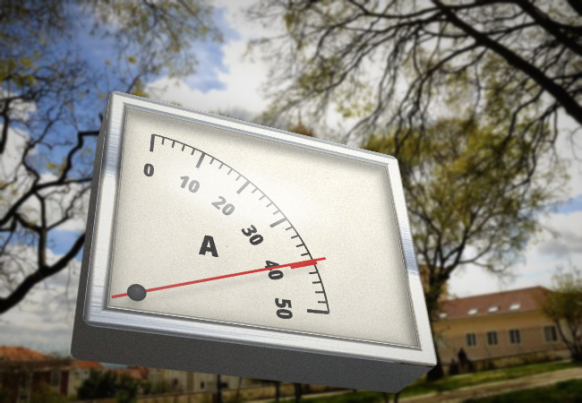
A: 40 (A)
